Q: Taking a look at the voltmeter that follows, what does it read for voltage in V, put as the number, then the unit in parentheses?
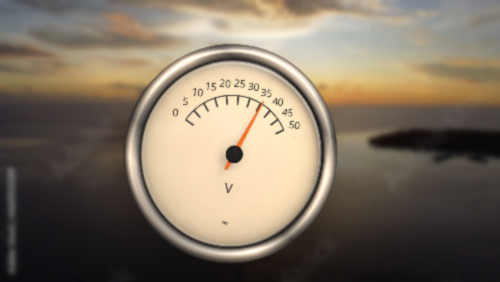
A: 35 (V)
